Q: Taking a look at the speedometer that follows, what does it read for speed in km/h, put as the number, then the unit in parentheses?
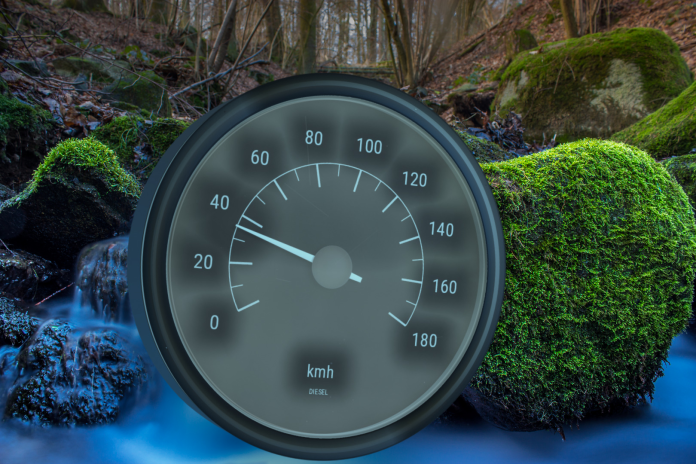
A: 35 (km/h)
